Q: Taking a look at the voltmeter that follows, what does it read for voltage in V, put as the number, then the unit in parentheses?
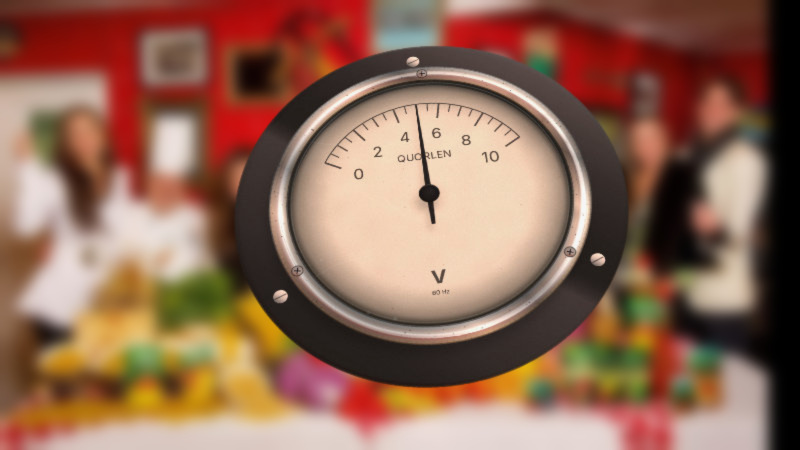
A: 5 (V)
